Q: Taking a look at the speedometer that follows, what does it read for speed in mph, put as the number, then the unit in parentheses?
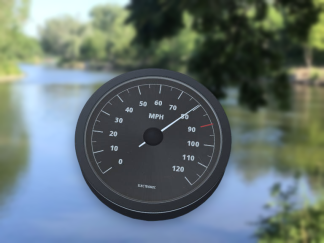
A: 80 (mph)
